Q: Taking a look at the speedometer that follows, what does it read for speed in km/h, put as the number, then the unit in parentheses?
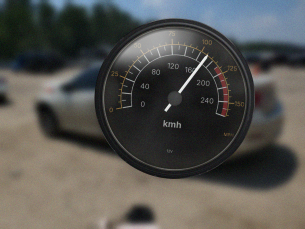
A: 170 (km/h)
